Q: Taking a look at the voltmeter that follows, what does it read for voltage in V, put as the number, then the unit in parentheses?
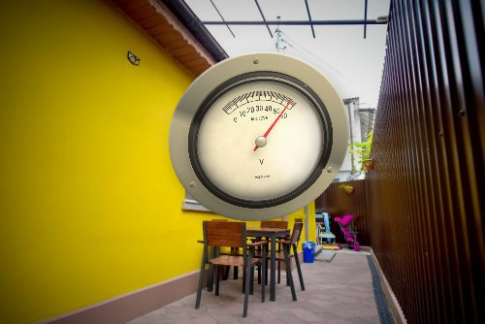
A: 55 (V)
